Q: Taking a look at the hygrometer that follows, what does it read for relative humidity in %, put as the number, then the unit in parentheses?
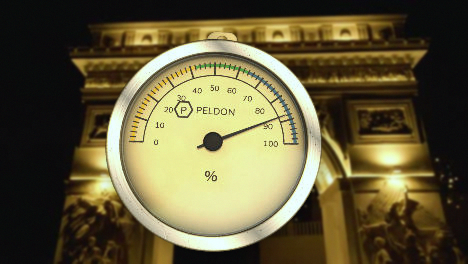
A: 88 (%)
